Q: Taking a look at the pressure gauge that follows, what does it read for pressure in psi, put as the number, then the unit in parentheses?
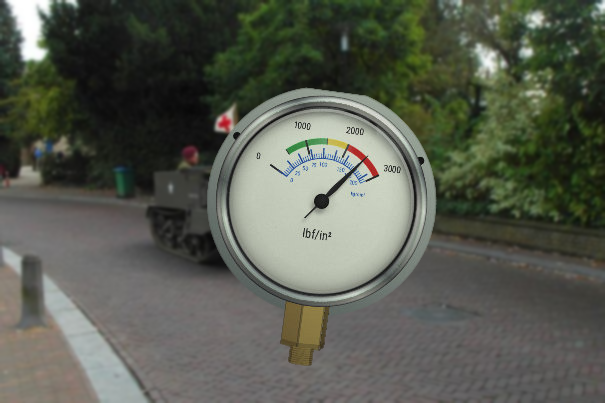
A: 2500 (psi)
